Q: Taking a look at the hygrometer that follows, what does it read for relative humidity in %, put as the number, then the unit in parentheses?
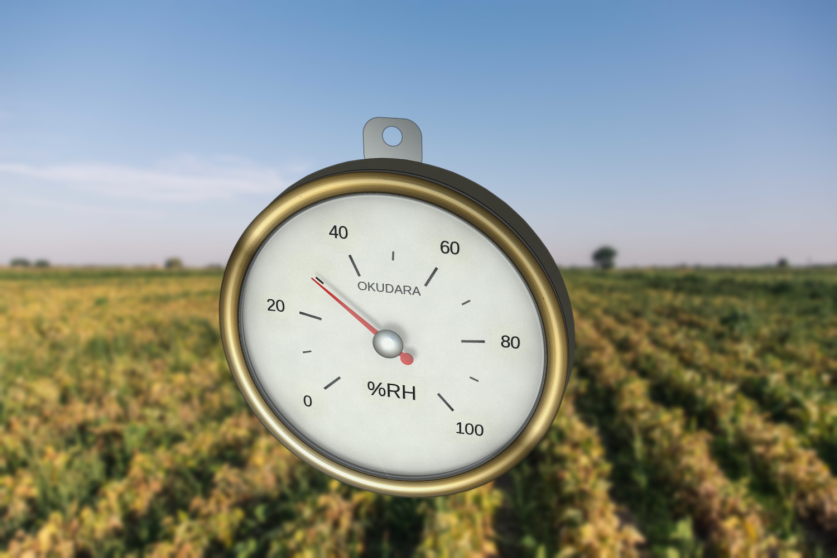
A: 30 (%)
